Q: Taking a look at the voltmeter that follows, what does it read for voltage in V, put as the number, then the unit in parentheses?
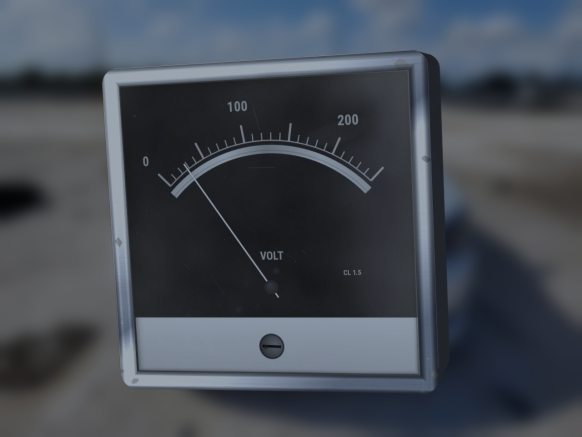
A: 30 (V)
